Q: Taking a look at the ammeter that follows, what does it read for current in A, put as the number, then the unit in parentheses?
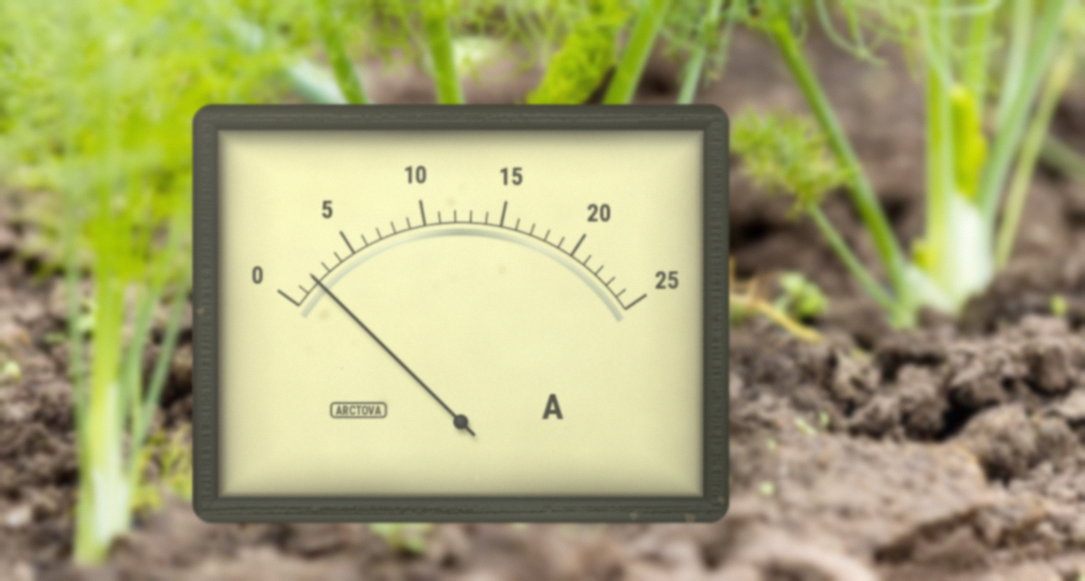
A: 2 (A)
